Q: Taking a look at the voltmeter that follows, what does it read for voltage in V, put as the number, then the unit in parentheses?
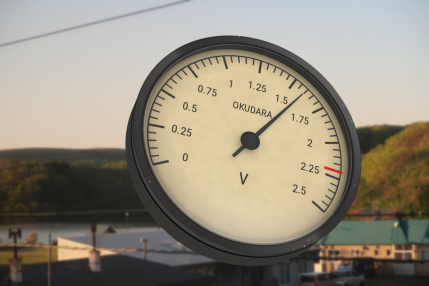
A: 1.6 (V)
